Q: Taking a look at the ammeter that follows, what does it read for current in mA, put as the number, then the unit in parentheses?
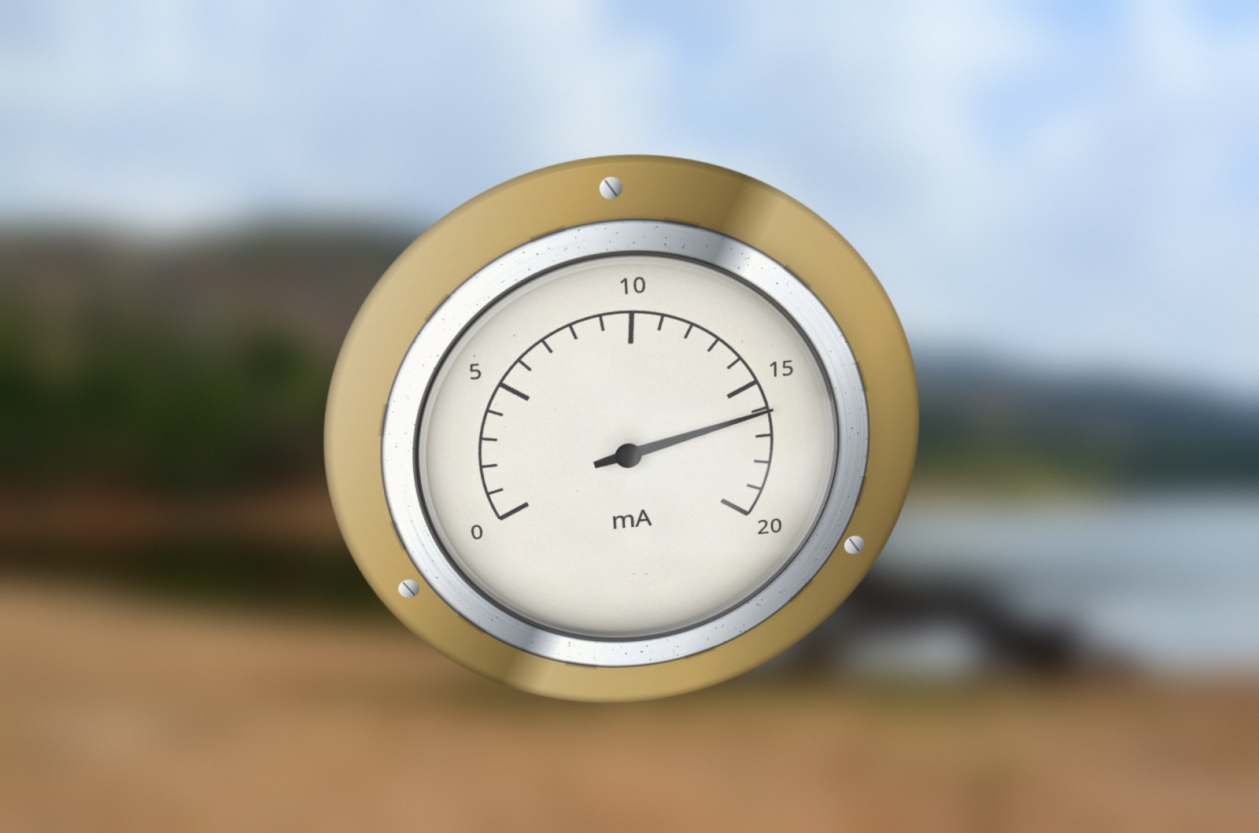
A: 16 (mA)
